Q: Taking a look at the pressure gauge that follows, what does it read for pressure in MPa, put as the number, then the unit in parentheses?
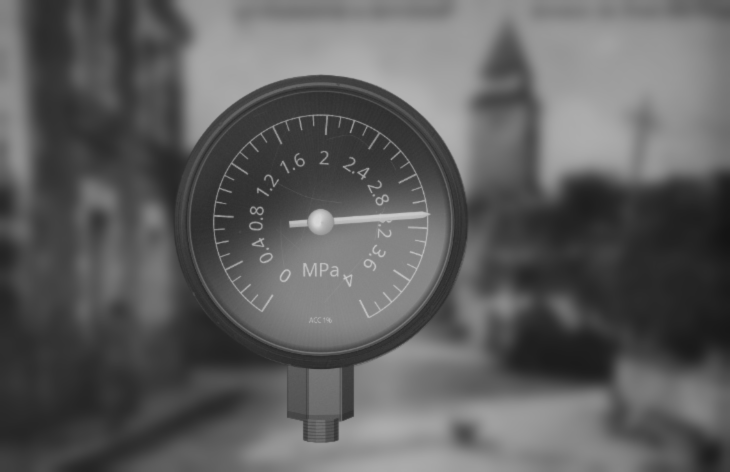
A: 3.1 (MPa)
